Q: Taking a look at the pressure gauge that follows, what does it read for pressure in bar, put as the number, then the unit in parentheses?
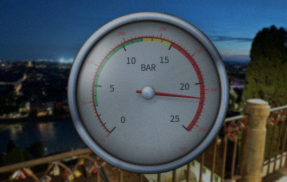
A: 21.5 (bar)
